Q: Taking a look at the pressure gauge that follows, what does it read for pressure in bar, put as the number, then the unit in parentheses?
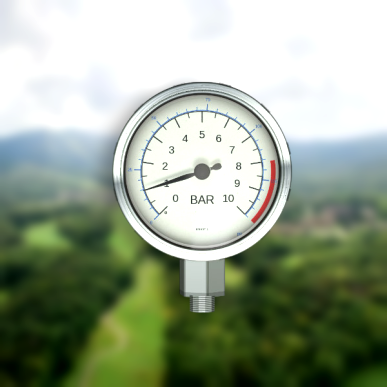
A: 1 (bar)
